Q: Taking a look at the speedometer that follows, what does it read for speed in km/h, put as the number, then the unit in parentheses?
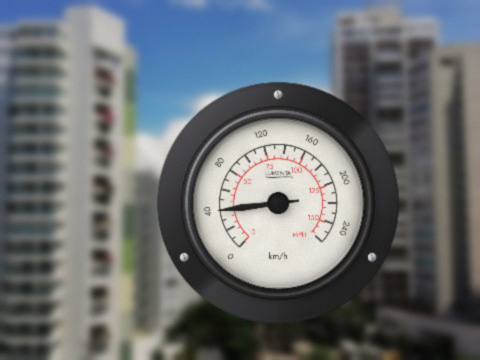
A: 40 (km/h)
